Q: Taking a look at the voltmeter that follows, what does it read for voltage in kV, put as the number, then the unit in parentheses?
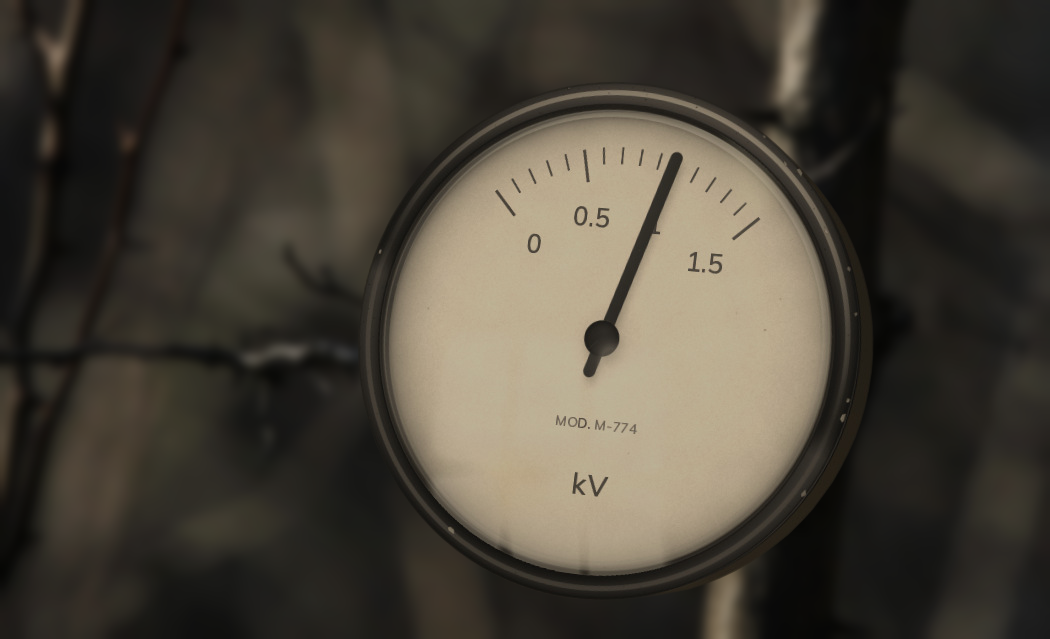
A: 1 (kV)
